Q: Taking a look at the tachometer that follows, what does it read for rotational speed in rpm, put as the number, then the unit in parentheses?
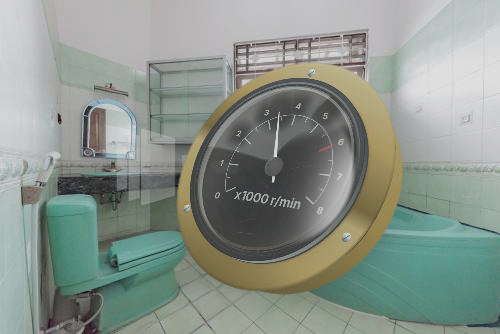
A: 3500 (rpm)
